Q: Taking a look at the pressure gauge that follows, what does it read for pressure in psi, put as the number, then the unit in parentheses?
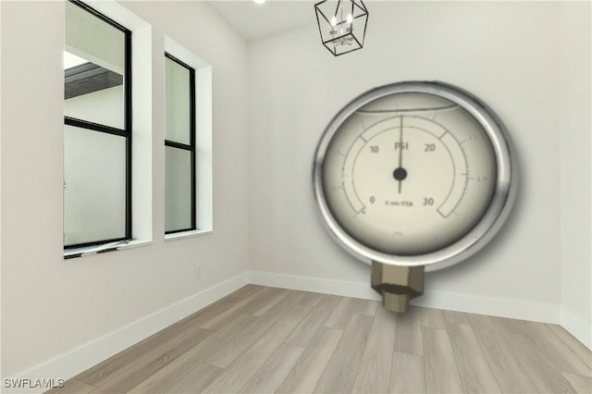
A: 15 (psi)
